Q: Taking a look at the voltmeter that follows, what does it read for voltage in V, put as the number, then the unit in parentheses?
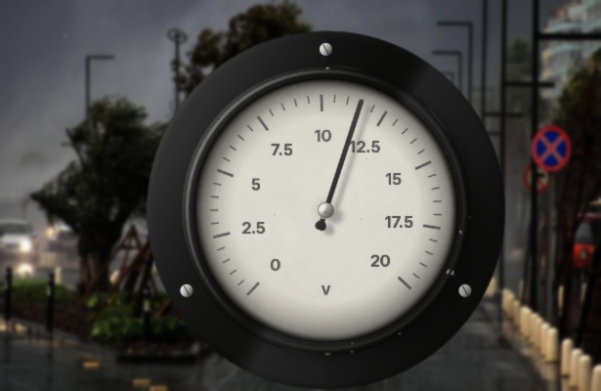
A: 11.5 (V)
